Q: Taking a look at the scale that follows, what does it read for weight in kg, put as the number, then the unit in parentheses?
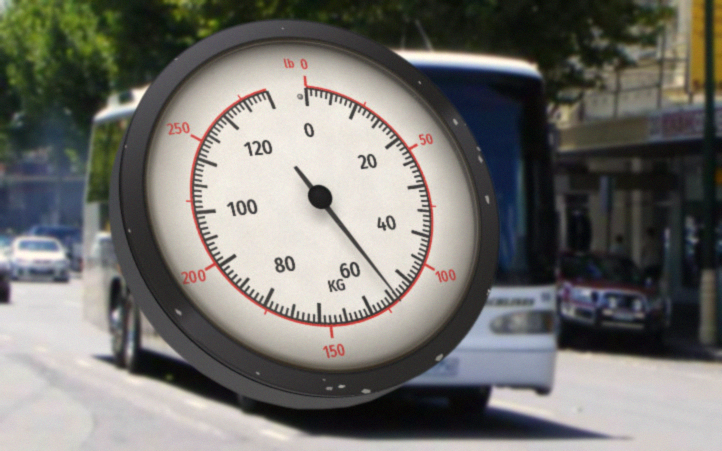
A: 55 (kg)
